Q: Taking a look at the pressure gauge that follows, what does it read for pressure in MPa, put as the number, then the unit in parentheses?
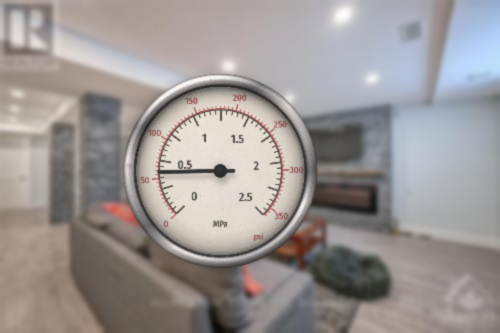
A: 0.4 (MPa)
